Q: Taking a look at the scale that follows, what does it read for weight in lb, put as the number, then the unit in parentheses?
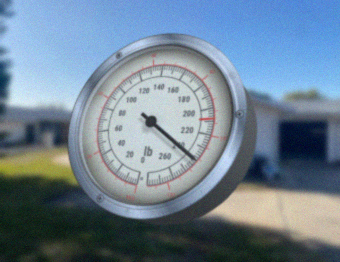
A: 240 (lb)
